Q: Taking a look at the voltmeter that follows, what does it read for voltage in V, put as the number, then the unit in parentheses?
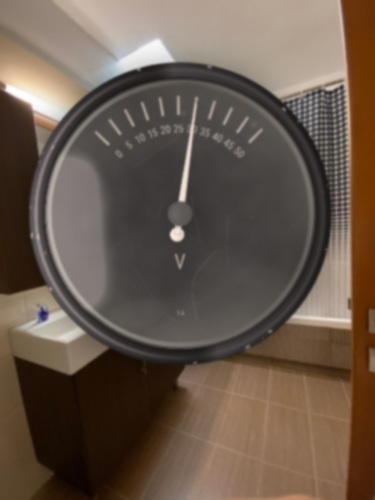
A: 30 (V)
